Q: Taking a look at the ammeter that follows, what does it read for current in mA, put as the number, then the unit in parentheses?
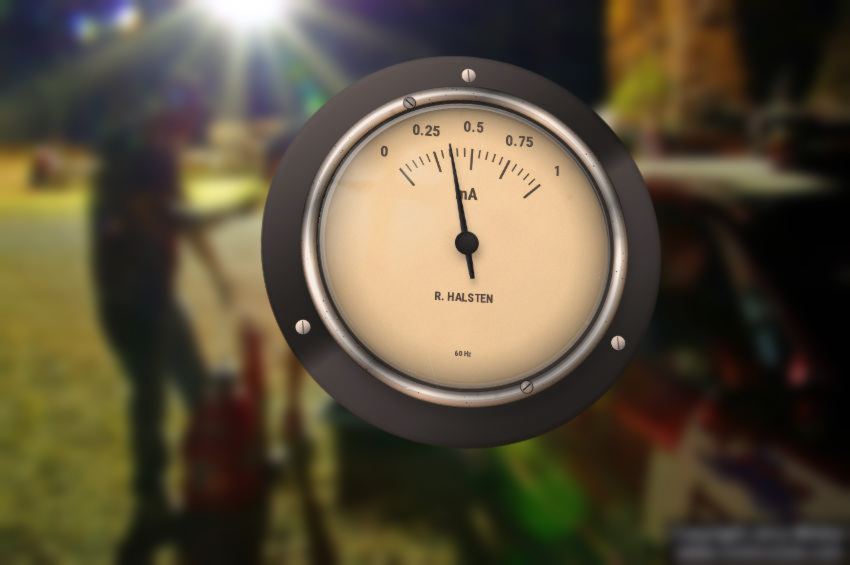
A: 0.35 (mA)
